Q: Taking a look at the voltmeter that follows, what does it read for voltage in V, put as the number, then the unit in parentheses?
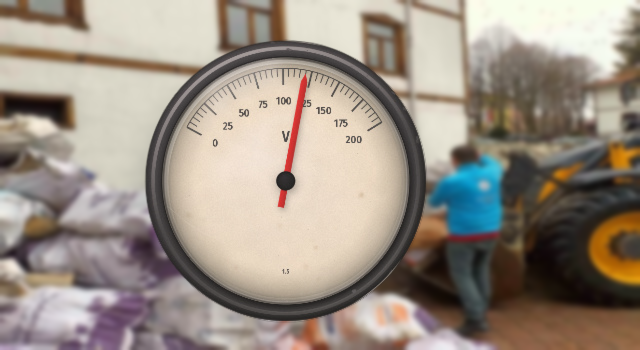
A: 120 (V)
